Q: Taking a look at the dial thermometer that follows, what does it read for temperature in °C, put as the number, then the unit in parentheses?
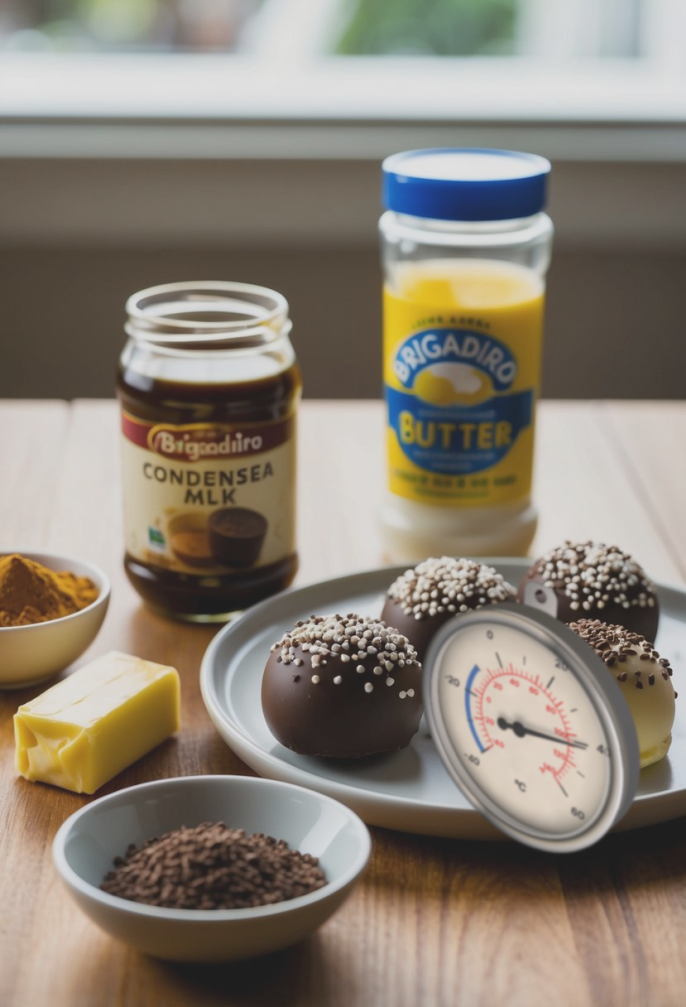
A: 40 (°C)
